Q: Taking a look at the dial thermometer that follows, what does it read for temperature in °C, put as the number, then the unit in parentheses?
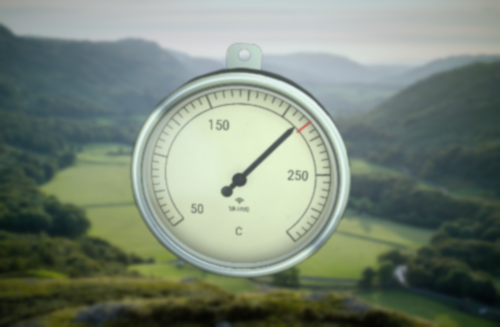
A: 210 (°C)
